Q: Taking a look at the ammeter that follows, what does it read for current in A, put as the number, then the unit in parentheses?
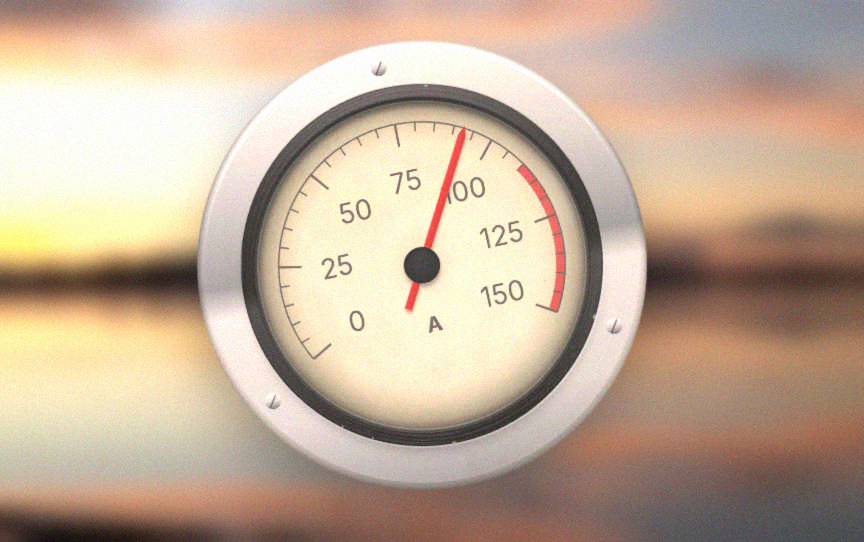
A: 92.5 (A)
